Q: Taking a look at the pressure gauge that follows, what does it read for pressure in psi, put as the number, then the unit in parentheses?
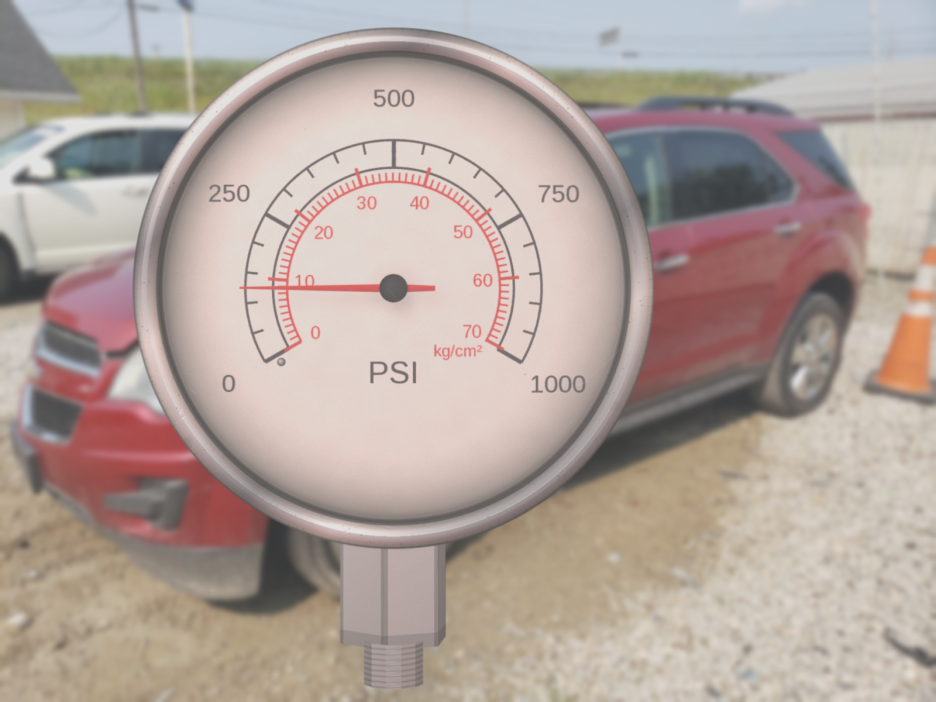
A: 125 (psi)
